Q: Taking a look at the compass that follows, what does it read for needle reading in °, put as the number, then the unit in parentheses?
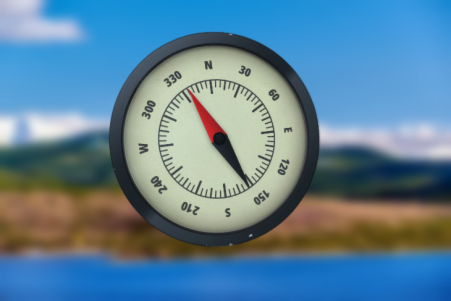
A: 335 (°)
